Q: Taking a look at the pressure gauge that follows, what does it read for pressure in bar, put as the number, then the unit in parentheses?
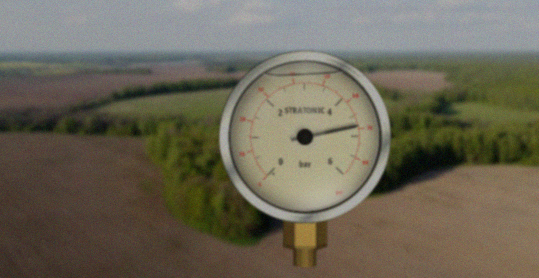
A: 4.75 (bar)
